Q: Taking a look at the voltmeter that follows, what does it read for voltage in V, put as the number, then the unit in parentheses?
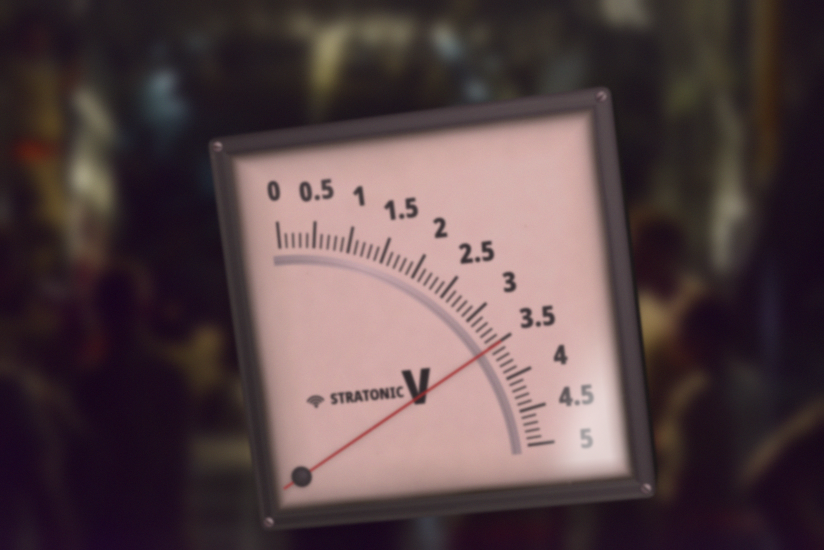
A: 3.5 (V)
